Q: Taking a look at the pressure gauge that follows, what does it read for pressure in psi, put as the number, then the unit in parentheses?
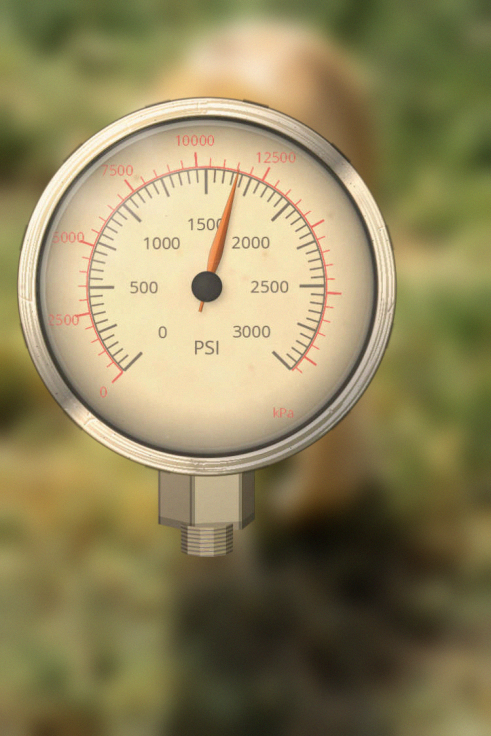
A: 1675 (psi)
